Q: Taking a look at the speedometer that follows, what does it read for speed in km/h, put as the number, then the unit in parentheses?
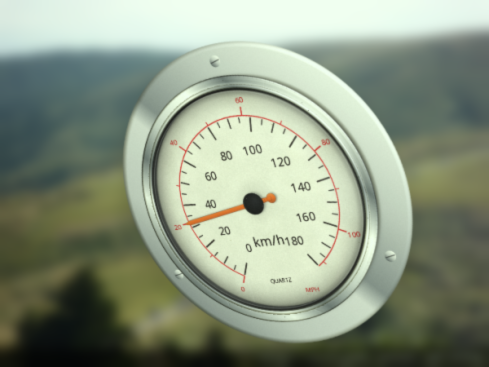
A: 32.5 (km/h)
